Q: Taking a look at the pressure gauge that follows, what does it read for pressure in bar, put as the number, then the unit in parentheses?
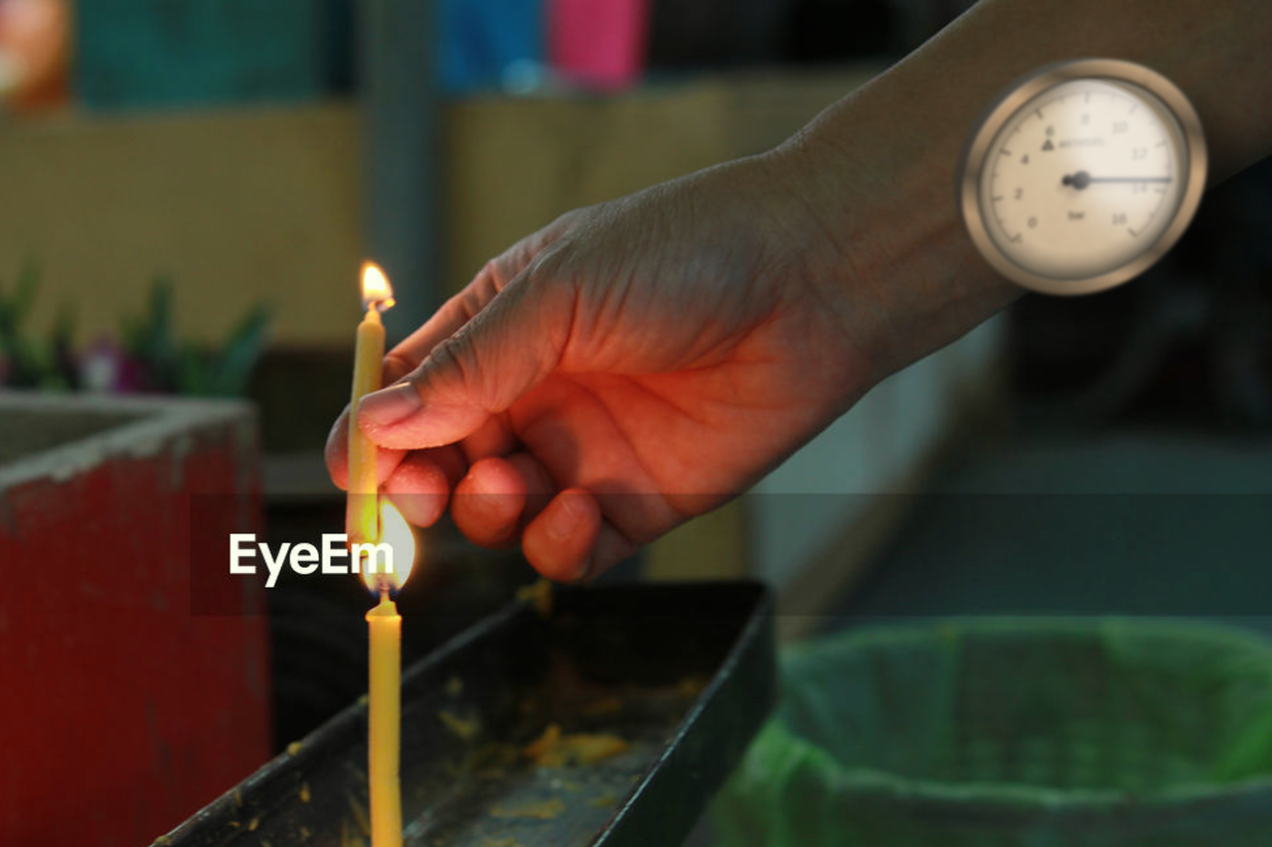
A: 13.5 (bar)
